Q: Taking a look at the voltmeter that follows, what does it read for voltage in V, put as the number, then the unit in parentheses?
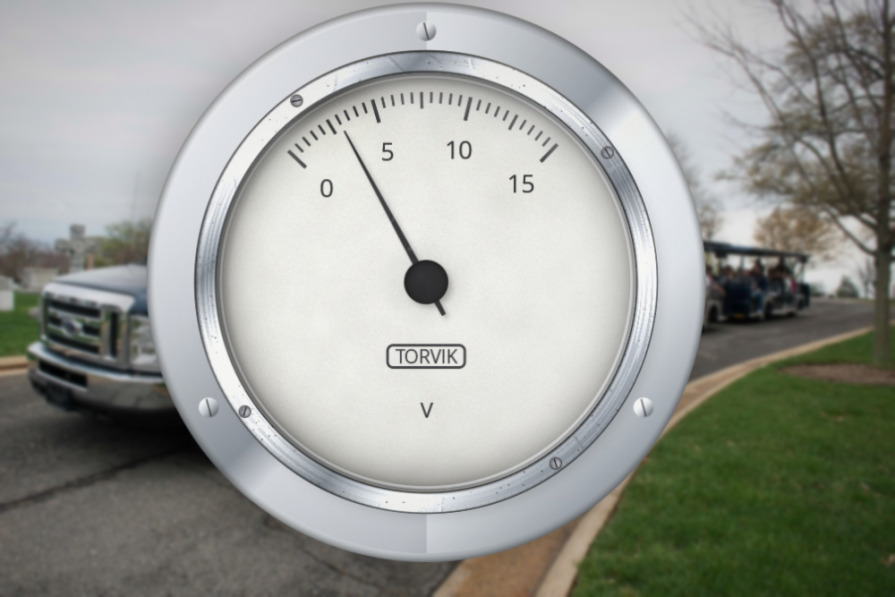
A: 3 (V)
